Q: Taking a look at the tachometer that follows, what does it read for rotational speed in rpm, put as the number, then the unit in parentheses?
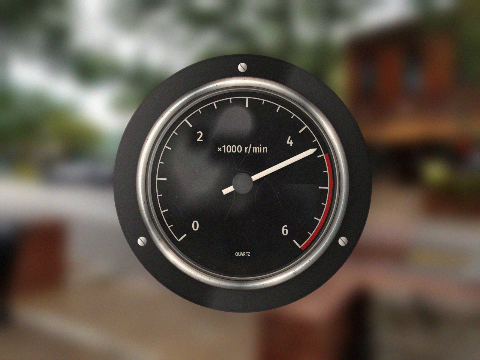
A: 4375 (rpm)
